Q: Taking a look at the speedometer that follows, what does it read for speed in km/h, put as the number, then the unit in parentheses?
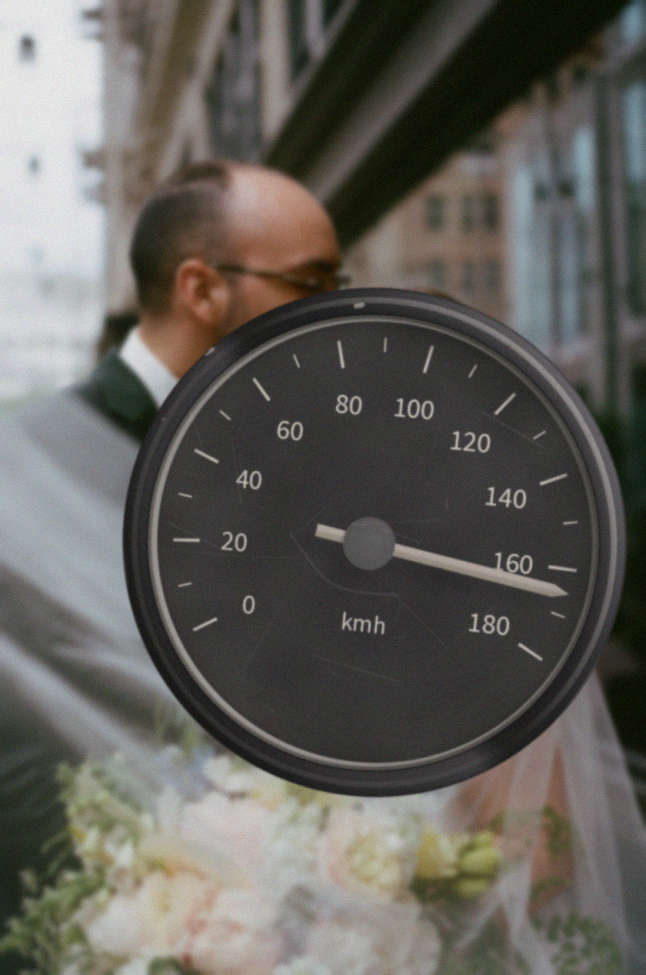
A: 165 (km/h)
